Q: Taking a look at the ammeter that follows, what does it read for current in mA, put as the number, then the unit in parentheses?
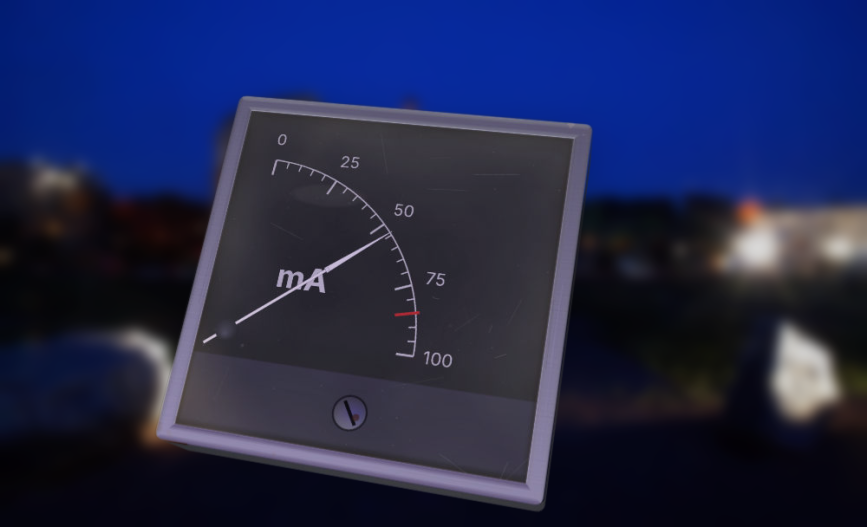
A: 55 (mA)
